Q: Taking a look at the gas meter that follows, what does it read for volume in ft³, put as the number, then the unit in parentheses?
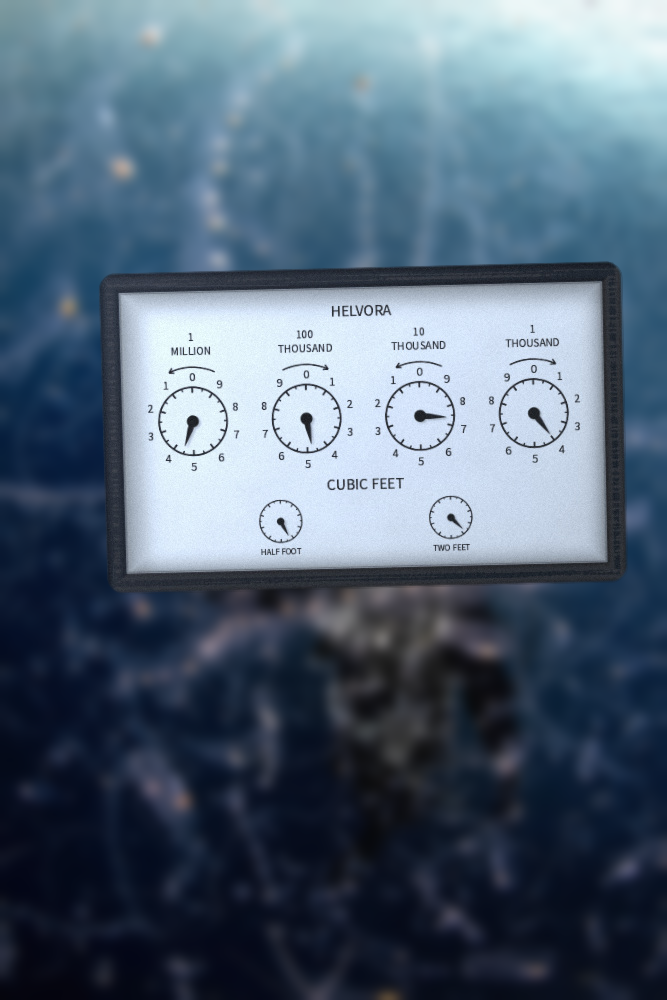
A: 447400 (ft³)
